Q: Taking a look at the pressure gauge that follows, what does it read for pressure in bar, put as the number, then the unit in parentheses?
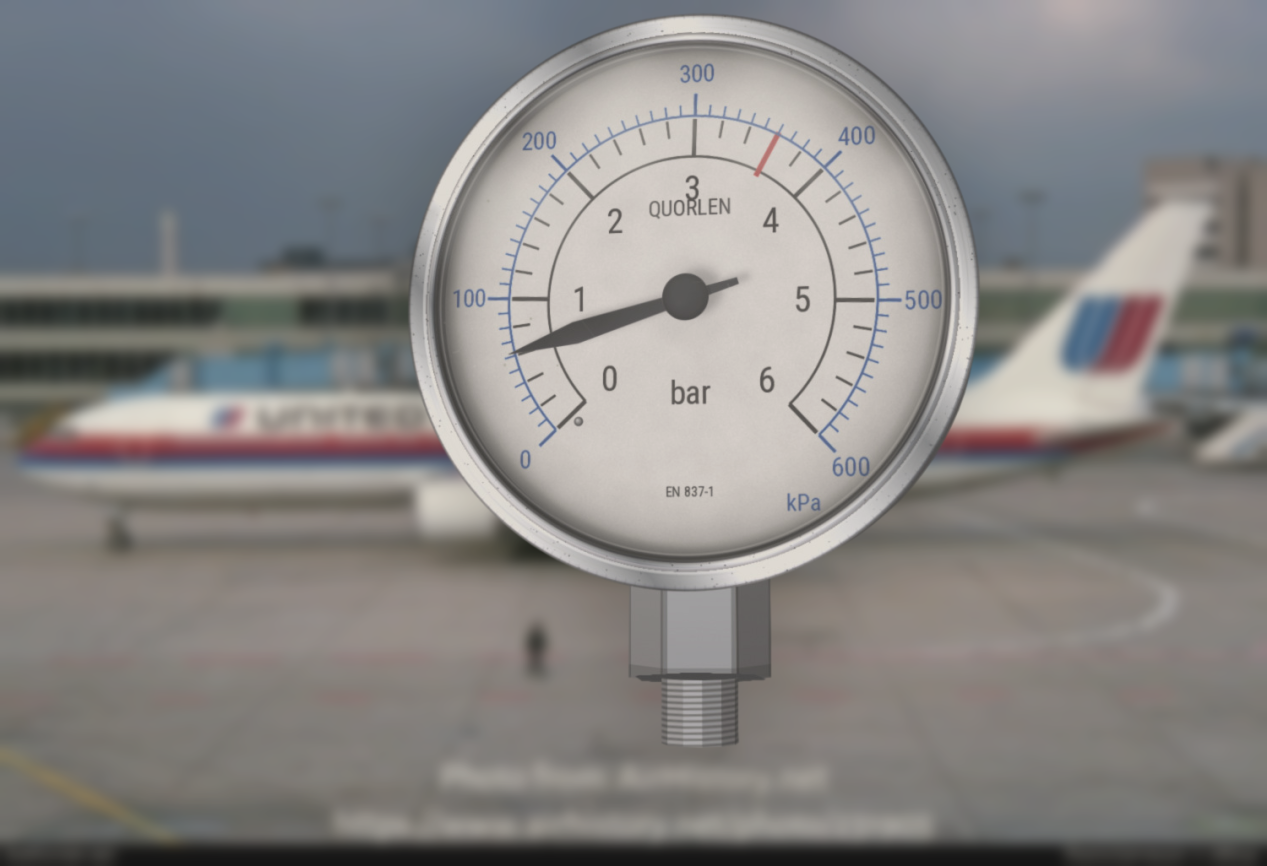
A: 0.6 (bar)
